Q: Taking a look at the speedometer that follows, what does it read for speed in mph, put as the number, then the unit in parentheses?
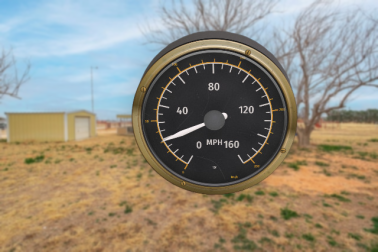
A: 20 (mph)
